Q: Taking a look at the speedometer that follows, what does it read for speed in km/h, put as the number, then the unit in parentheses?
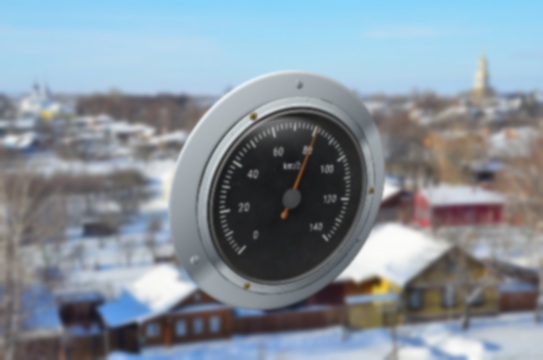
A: 80 (km/h)
